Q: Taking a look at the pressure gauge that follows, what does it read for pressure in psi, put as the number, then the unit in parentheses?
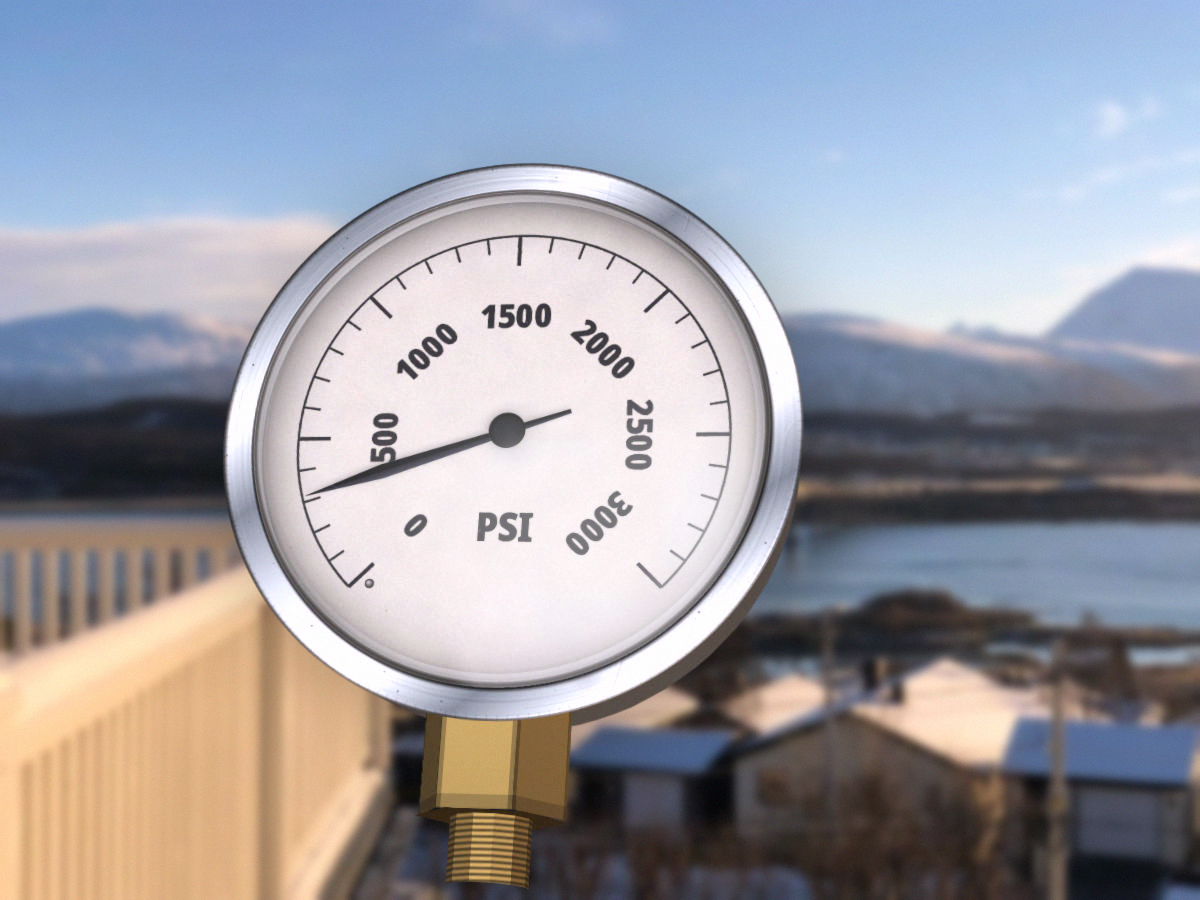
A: 300 (psi)
